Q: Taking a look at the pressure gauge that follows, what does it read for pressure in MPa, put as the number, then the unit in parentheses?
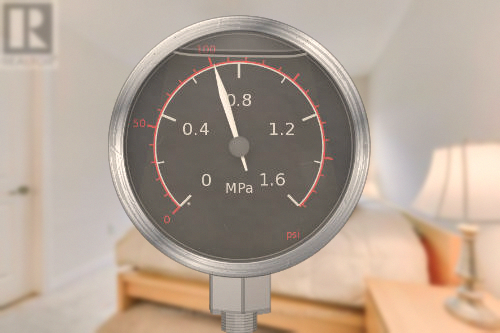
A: 0.7 (MPa)
